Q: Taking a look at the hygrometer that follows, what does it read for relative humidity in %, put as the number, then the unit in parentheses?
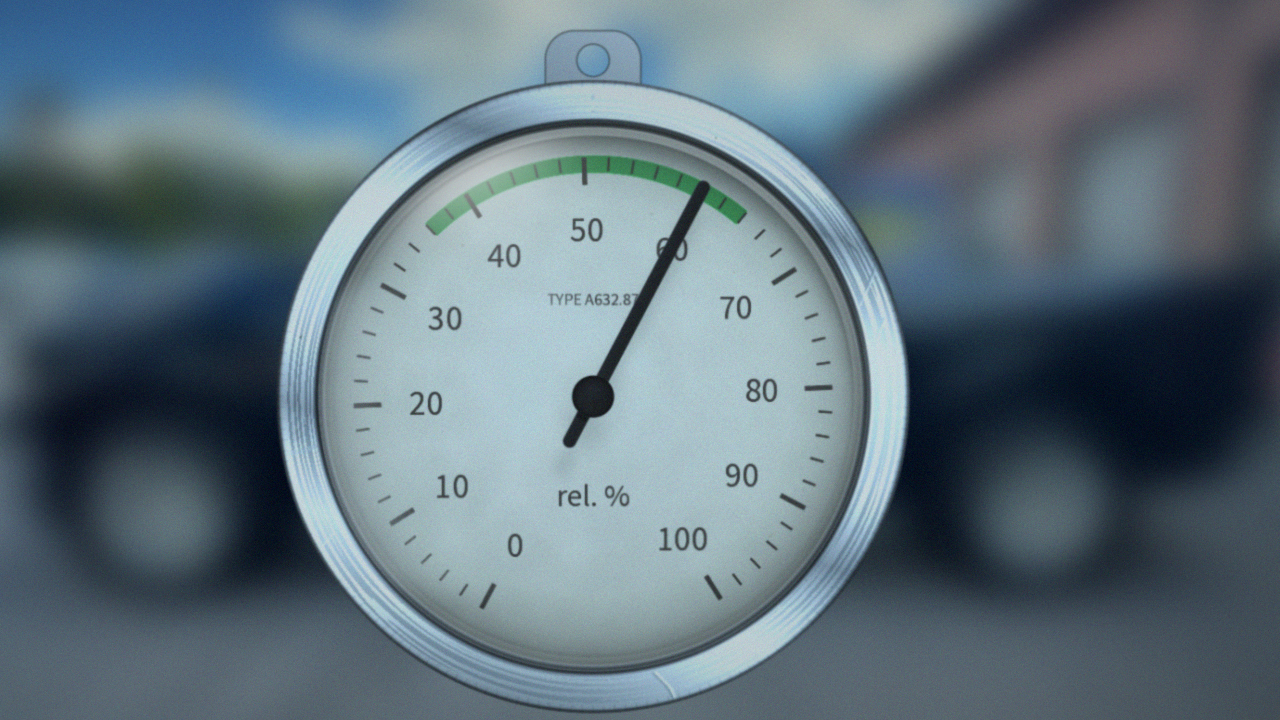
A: 60 (%)
